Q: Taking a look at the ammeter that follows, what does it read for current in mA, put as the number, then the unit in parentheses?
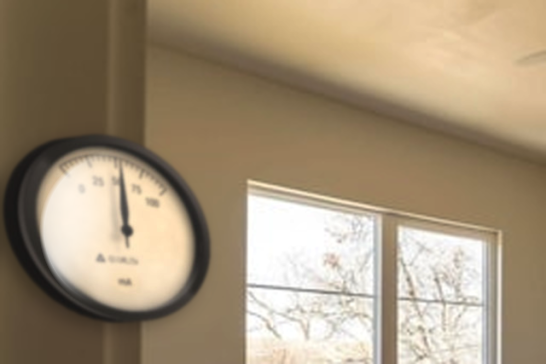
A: 50 (mA)
